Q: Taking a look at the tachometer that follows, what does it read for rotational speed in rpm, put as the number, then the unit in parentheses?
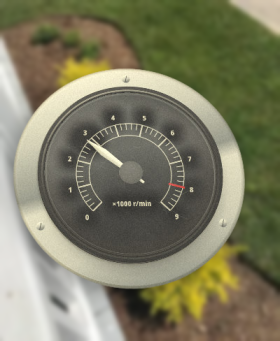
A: 2800 (rpm)
